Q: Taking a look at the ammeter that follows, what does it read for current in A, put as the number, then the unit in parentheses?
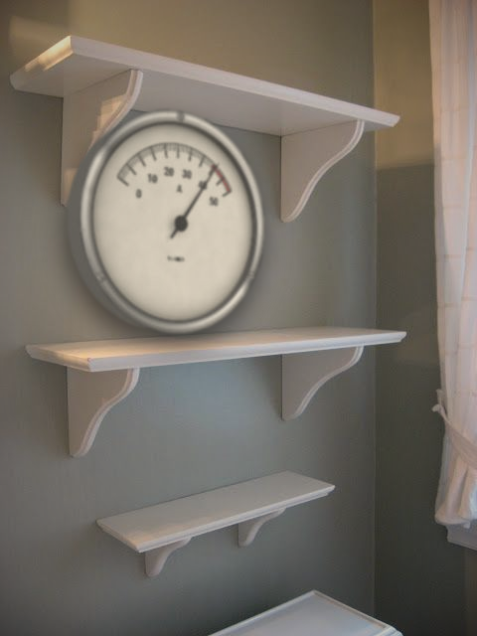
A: 40 (A)
